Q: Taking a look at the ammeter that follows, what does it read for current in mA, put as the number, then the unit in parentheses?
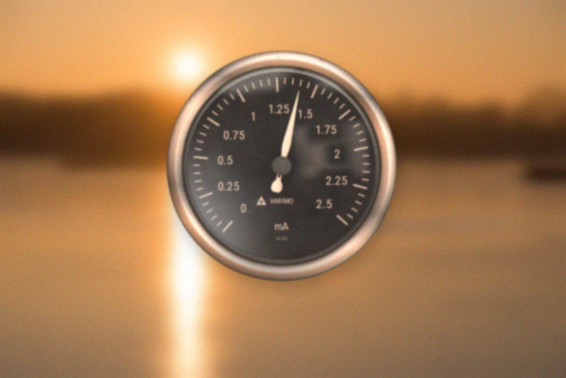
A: 1.4 (mA)
